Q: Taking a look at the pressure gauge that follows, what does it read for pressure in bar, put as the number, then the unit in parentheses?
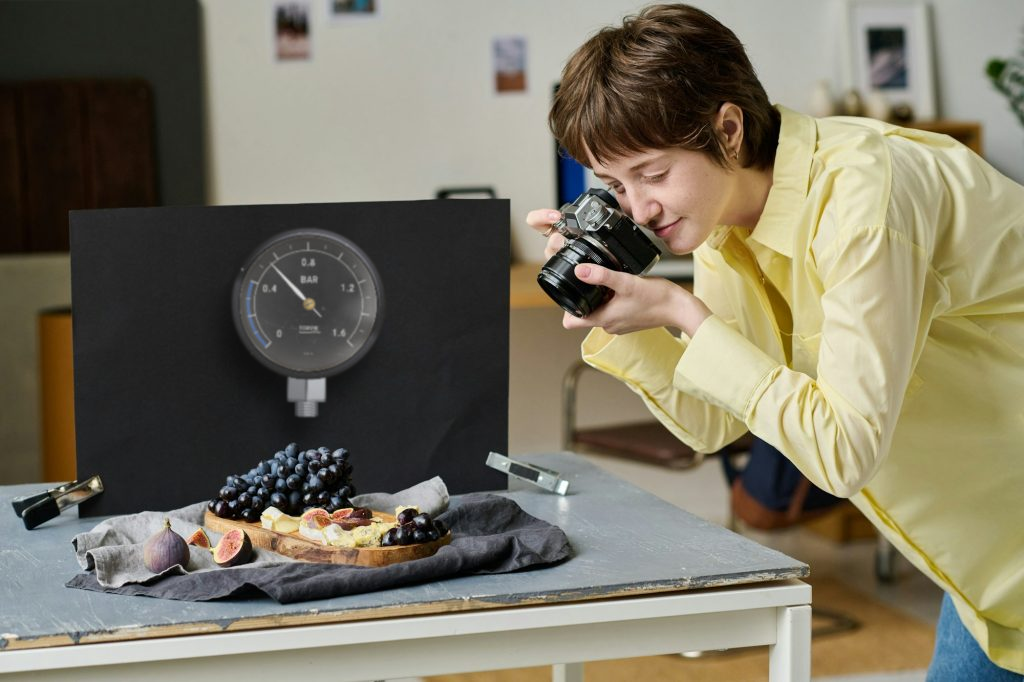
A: 0.55 (bar)
